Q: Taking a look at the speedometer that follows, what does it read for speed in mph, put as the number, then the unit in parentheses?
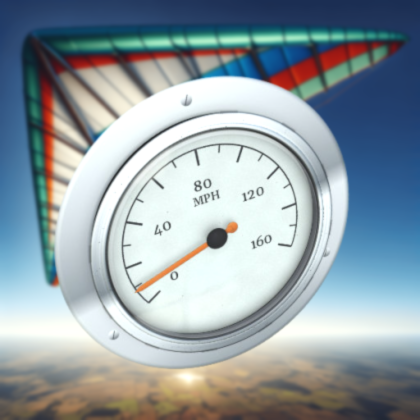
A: 10 (mph)
